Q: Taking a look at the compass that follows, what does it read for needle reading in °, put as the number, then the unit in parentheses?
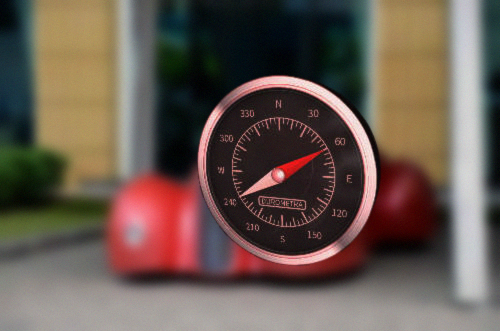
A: 60 (°)
